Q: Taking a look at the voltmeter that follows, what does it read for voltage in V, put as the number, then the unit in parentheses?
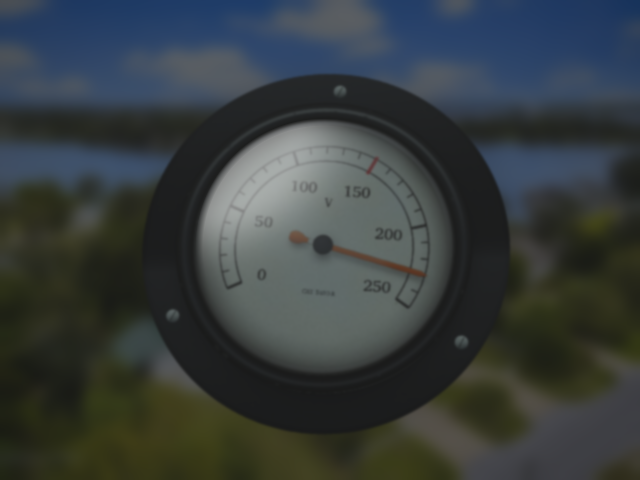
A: 230 (V)
